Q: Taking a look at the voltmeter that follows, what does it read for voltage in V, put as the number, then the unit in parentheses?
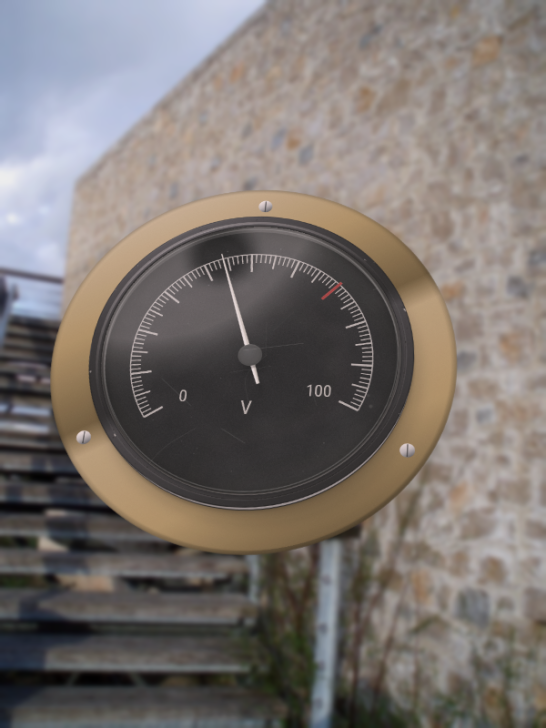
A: 44 (V)
